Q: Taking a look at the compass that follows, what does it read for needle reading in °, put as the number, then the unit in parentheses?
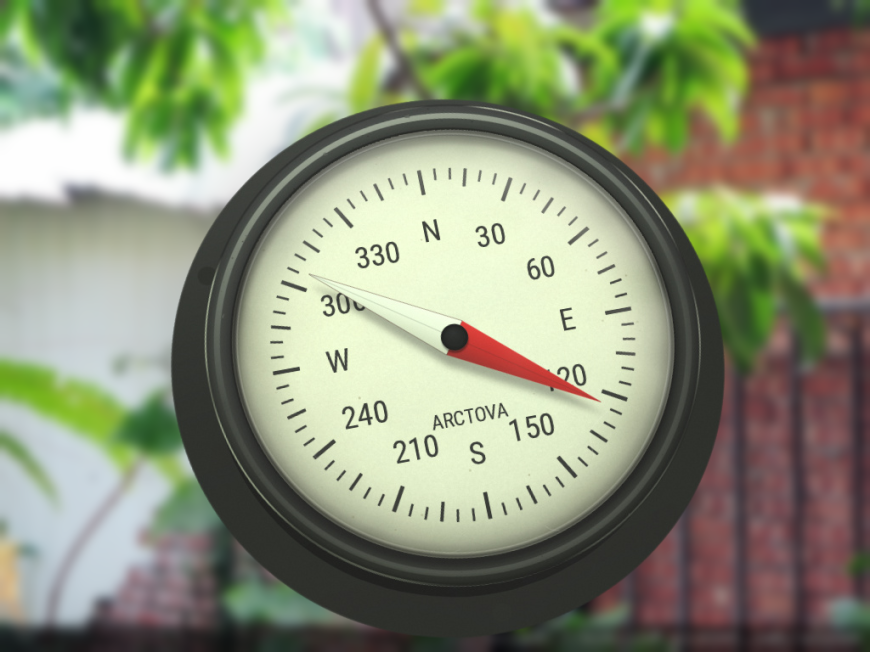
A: 125 (°)
